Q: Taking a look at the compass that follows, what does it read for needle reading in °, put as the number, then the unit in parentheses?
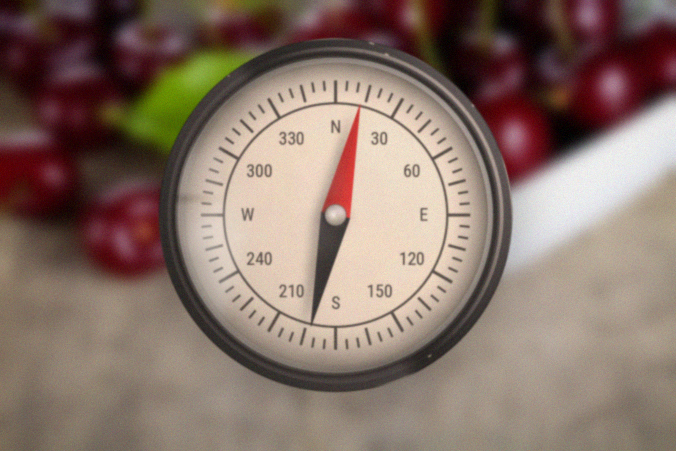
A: 12.5 (°)
